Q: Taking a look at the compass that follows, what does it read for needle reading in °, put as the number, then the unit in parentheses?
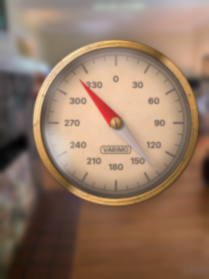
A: 320 (°)
